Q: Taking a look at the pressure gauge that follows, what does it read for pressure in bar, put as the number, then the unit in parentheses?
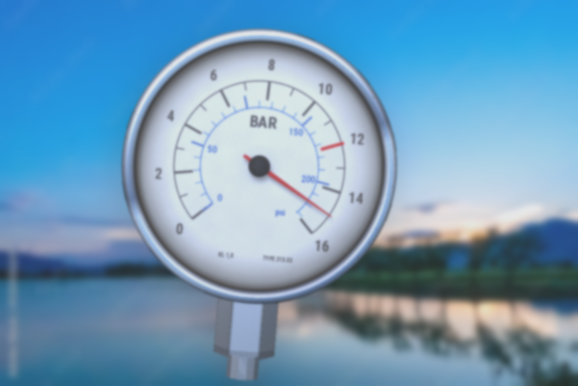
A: 15 (bar)
